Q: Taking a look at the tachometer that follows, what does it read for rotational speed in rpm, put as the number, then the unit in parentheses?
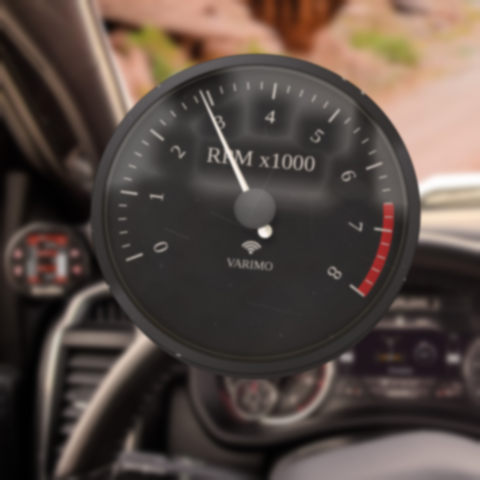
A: 2900 (rpm)
